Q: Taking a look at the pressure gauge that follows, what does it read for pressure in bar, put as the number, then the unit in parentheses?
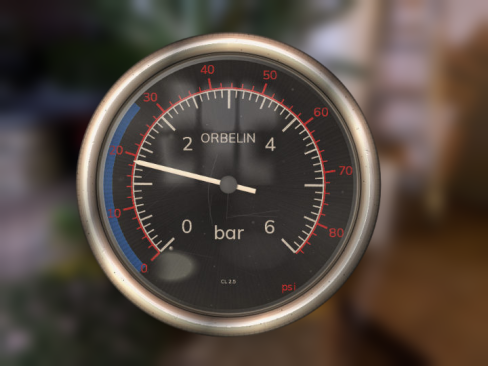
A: 1.3 (bar)
